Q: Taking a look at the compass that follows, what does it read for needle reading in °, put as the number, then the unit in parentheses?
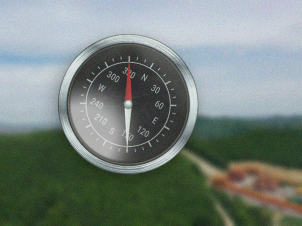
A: 330 (°)
